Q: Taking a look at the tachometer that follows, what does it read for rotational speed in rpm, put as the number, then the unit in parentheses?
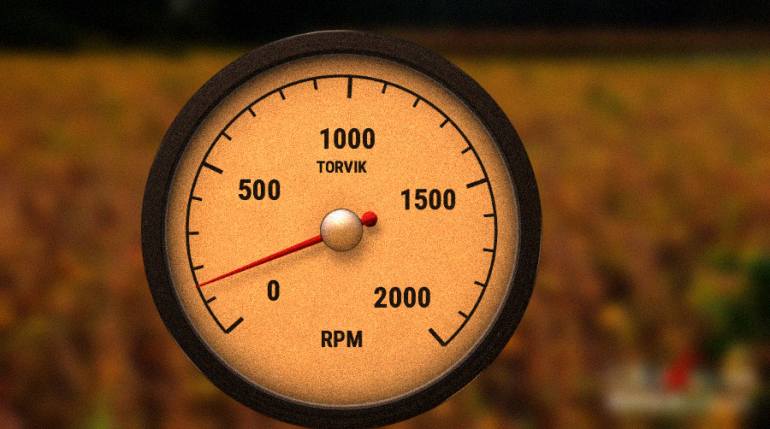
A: 150 (rpm)
